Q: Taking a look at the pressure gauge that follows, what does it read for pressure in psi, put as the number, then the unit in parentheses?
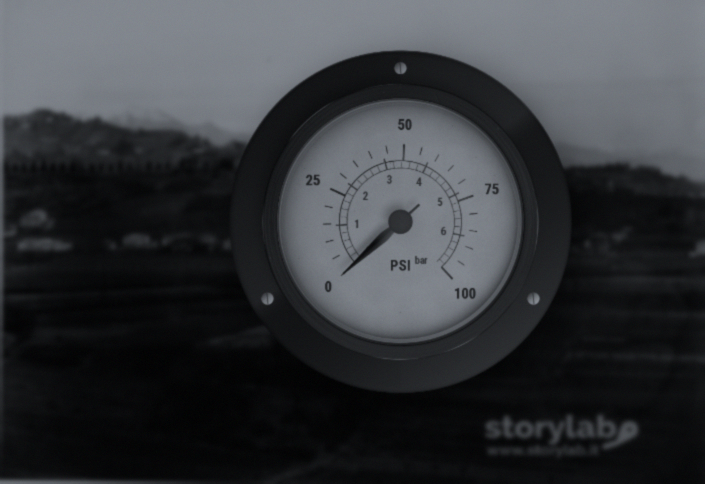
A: 0 (psi)
